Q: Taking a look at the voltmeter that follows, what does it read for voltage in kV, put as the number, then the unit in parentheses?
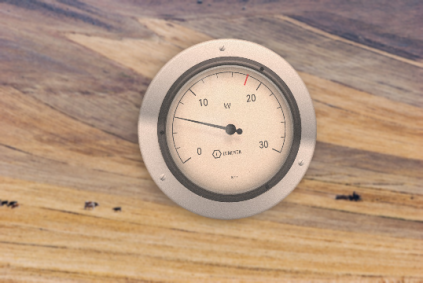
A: 6 (kV)
